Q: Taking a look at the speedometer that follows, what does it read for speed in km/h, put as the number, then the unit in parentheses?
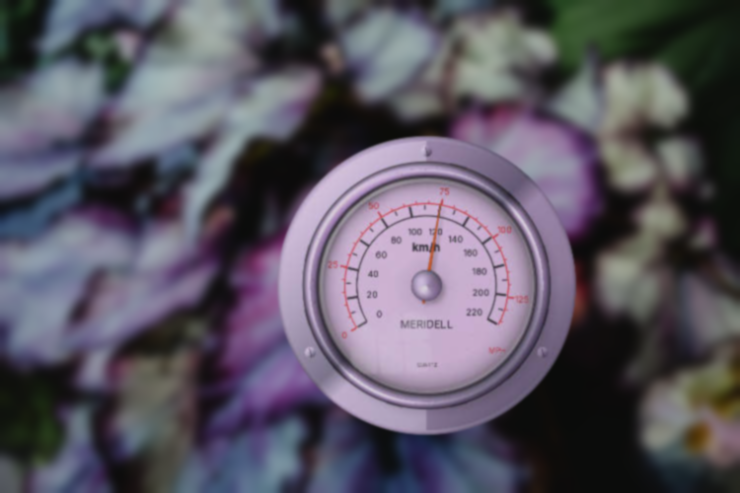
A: 120 (km/h)
